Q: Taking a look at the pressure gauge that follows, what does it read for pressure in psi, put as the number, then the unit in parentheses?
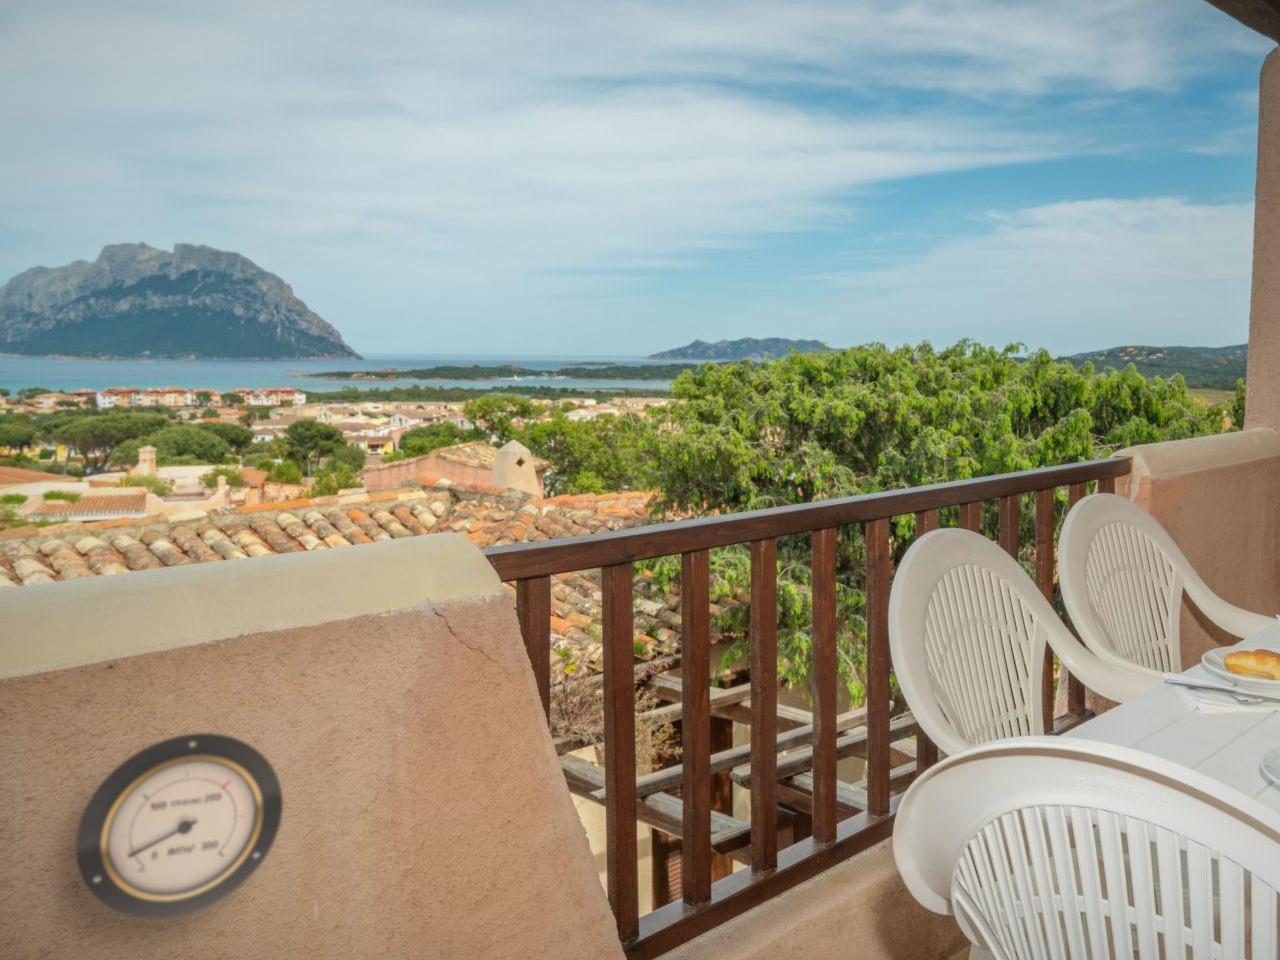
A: 25 (psi)
